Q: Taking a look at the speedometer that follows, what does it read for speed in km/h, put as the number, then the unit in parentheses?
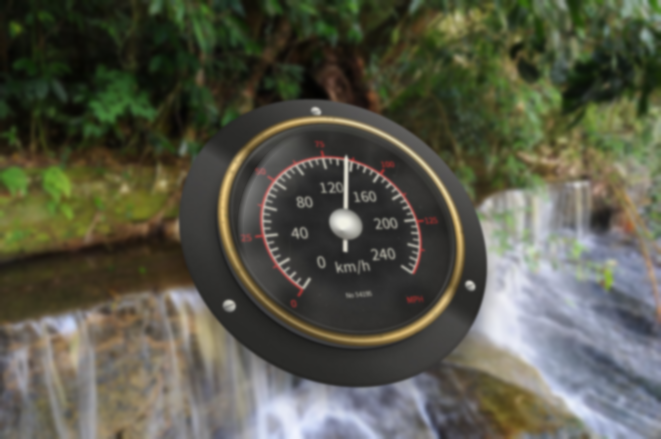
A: 135 (km/h)
